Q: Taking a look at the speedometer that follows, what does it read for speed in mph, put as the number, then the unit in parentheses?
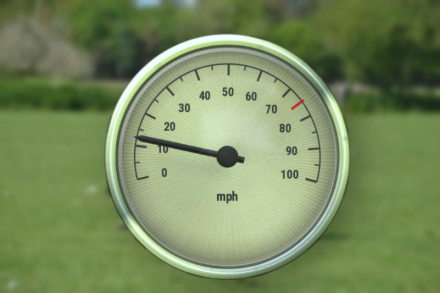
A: 12.5 (mph)
